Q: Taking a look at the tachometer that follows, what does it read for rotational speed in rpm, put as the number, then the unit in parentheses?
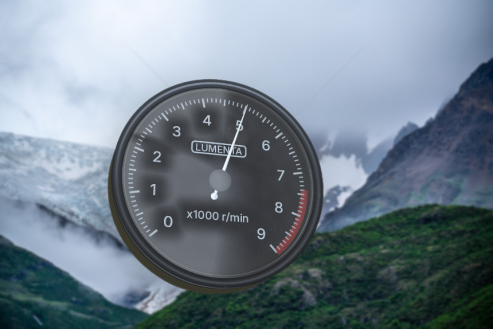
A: 5000 (rpm)
